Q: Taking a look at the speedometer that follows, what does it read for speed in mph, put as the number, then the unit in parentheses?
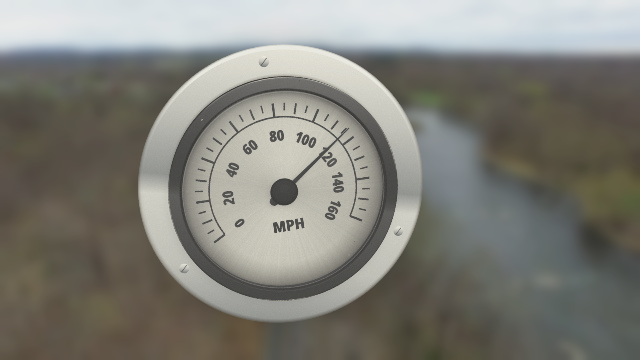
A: 115 (mph)
